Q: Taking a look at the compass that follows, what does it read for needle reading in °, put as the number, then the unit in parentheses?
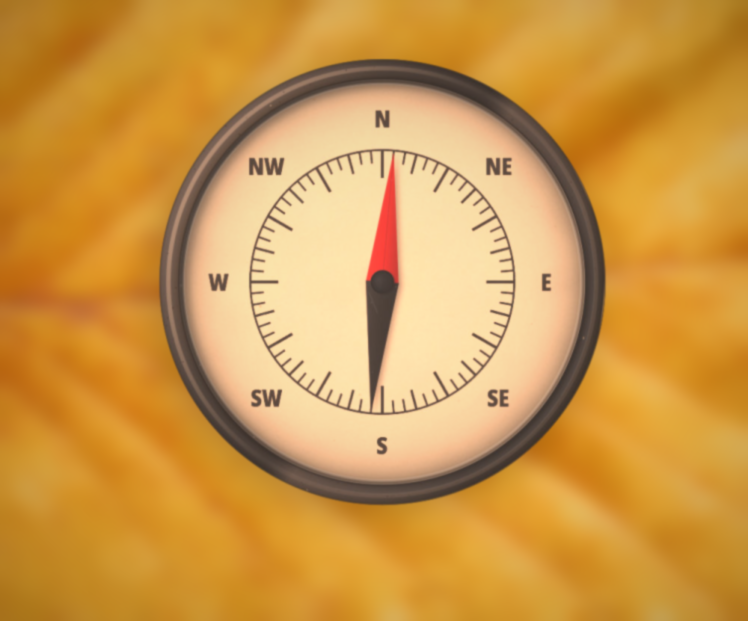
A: 5 (°)
